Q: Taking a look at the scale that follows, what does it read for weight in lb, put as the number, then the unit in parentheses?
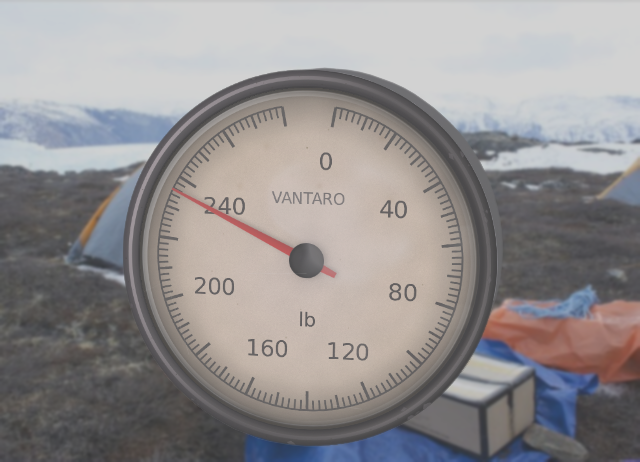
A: 236 (lb)
